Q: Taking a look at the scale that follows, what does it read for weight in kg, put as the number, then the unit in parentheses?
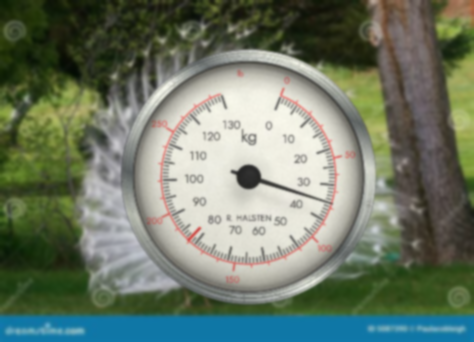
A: 35 (kg)
